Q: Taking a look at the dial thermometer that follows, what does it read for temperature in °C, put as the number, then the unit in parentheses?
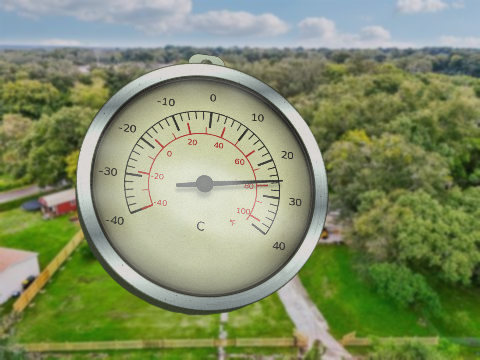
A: 26 (°C)
